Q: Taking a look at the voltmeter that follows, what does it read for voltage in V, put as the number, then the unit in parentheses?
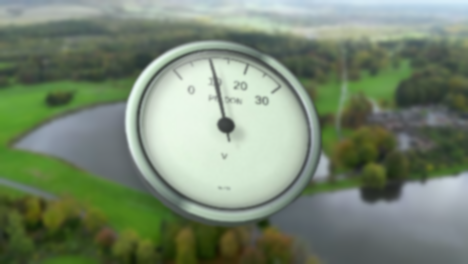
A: 10 (V)
